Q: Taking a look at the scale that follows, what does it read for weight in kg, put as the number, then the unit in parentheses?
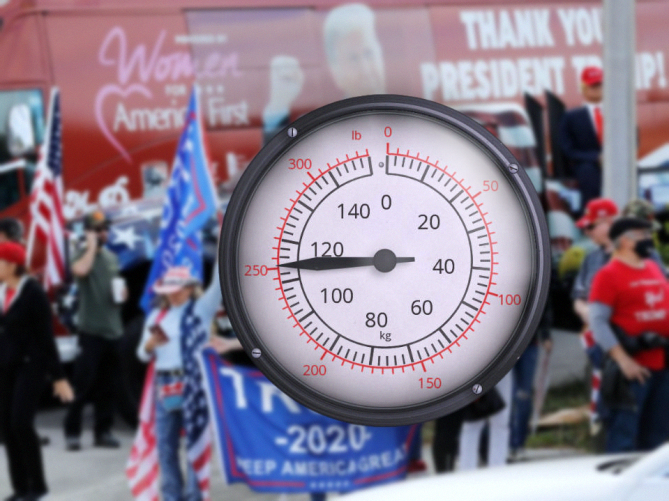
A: 114 (kg)
